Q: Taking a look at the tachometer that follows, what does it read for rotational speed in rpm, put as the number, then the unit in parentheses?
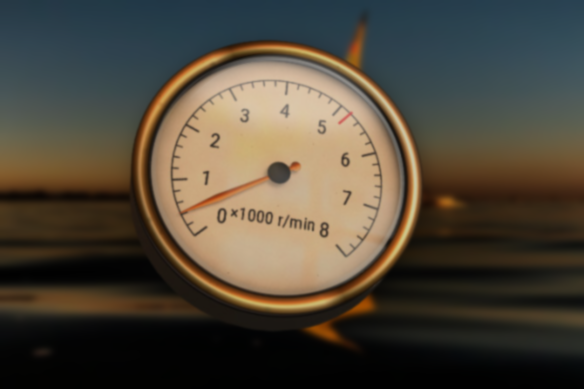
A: 400 (rpm)
